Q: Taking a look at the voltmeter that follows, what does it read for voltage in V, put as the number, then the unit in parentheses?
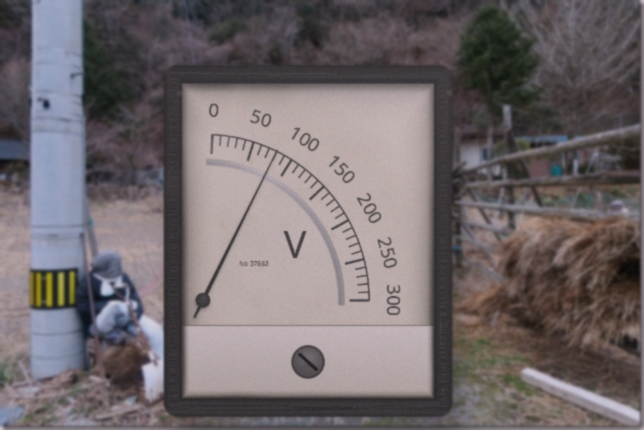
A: 80 (V)
